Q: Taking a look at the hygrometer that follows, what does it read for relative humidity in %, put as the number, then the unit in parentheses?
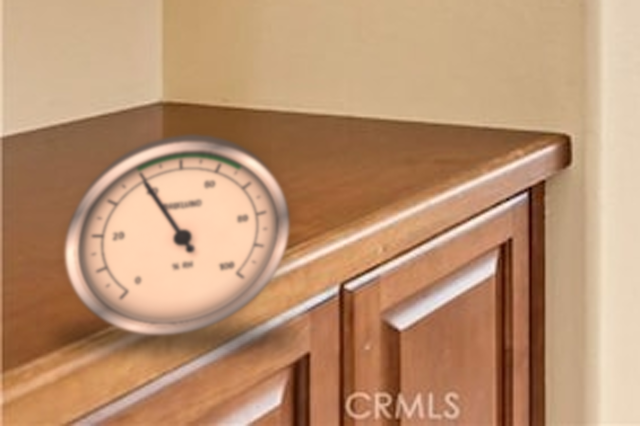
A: 40 (%)
